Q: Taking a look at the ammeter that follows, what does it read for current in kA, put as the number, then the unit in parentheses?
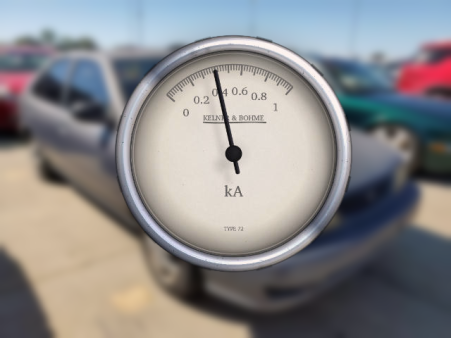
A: 0.4 (kA)
